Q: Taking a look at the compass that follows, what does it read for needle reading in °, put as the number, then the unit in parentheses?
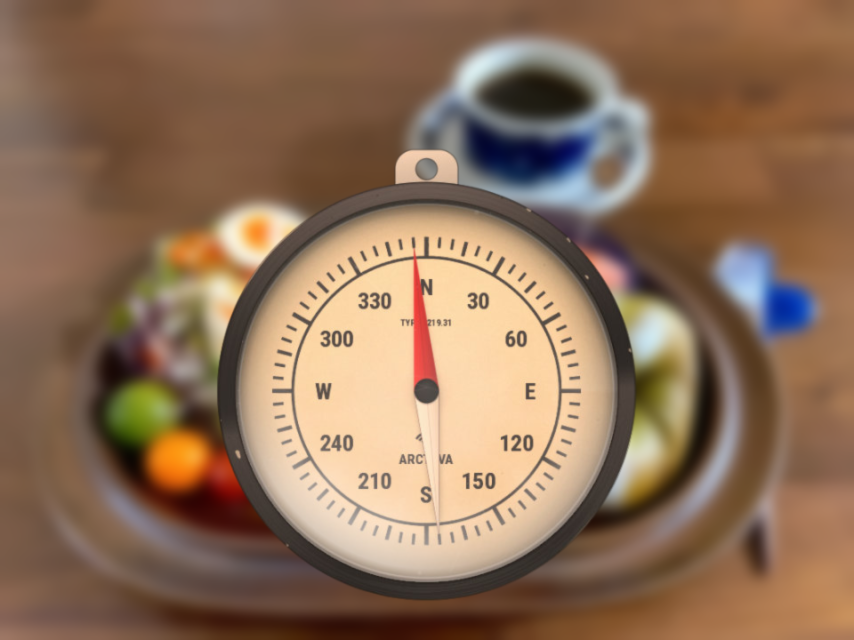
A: 355 (°)
